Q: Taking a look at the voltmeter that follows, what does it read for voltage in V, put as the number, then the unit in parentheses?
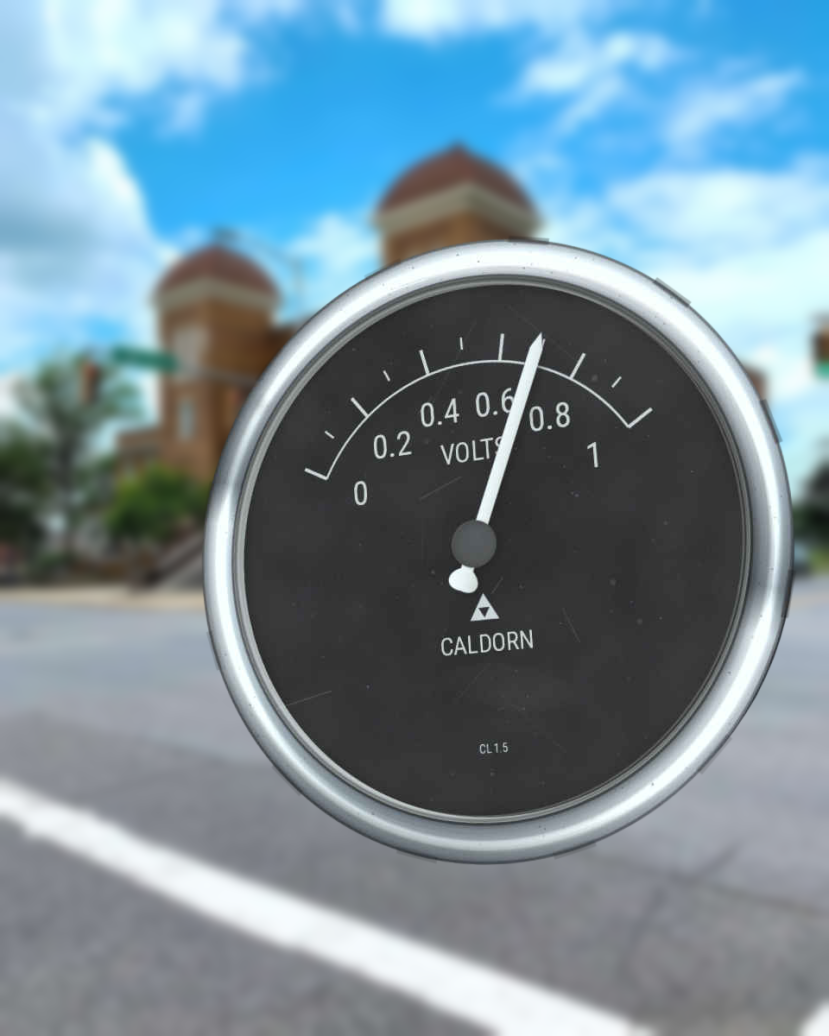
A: 0.7 (V)
